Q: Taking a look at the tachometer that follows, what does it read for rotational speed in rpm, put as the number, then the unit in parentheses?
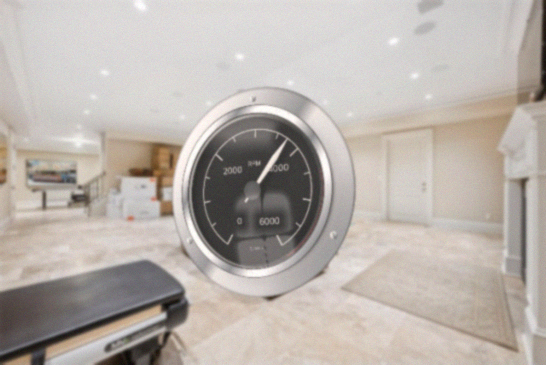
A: 3750 (rpm)
